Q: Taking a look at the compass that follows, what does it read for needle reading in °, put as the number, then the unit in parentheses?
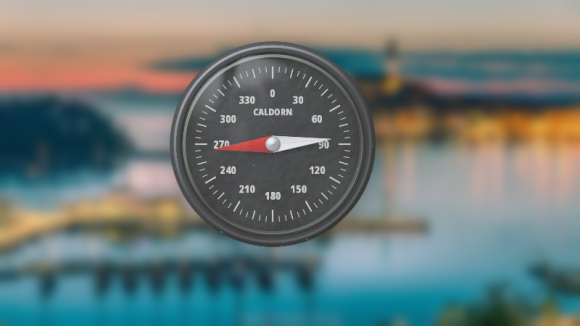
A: 265 (°)
